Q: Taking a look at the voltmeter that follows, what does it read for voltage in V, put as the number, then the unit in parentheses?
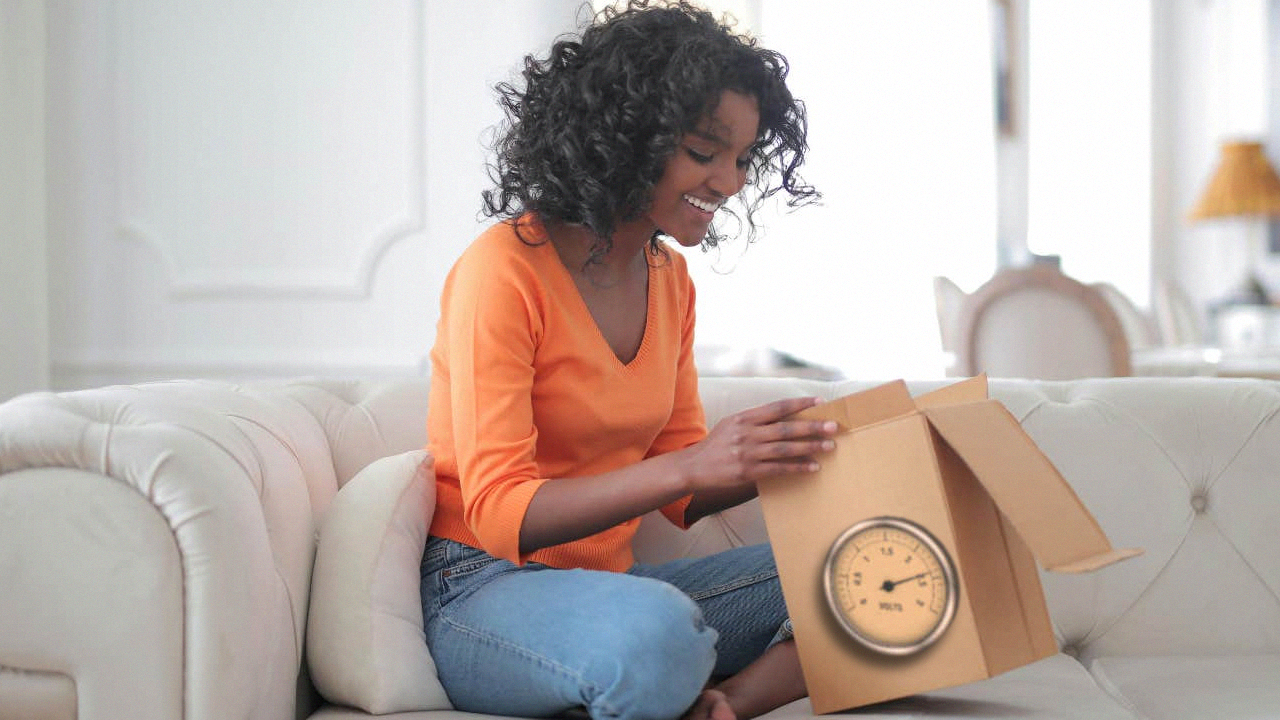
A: 2.4 (V)
